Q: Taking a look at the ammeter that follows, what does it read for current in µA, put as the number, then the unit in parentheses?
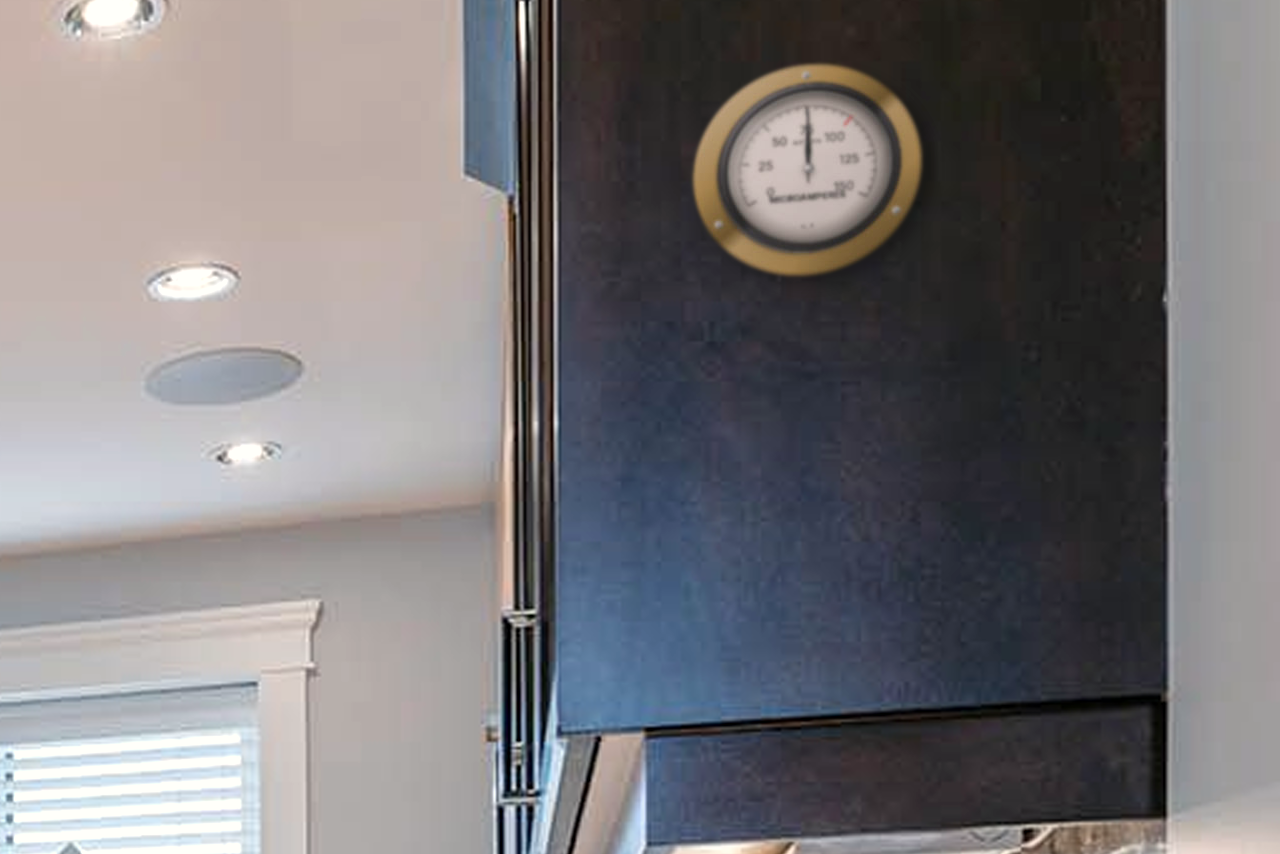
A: 75 (µA)
